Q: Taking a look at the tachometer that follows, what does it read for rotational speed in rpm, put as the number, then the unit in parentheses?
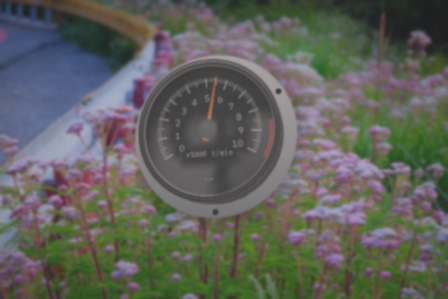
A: 5500 (rpm)
